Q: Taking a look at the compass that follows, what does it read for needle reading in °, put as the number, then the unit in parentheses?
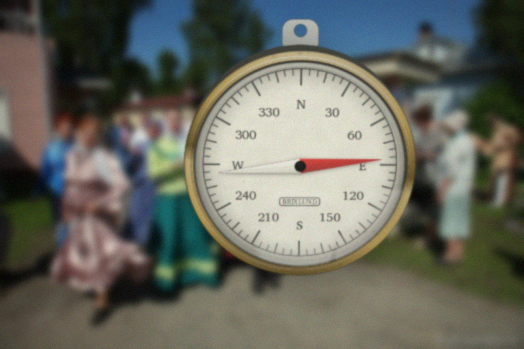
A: 85 (°)
